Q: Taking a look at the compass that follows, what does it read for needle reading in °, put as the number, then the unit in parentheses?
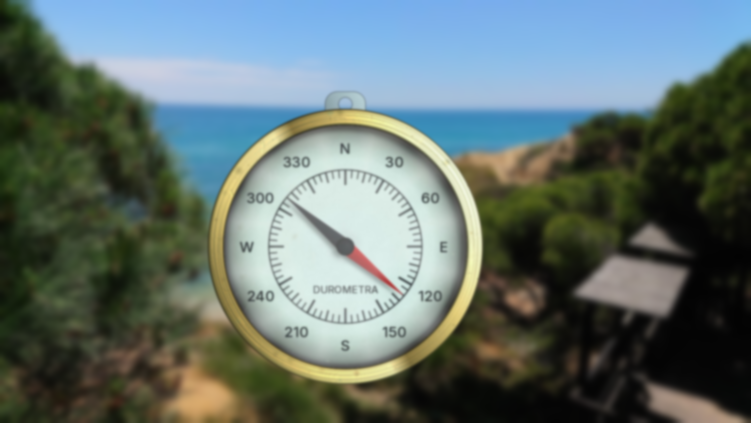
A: 130 (°)
